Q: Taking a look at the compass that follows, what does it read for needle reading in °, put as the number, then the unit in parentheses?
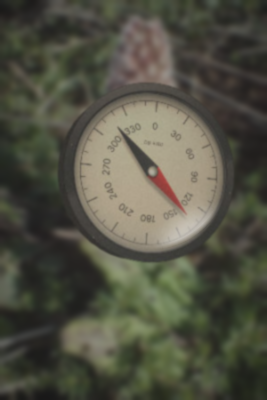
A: 135 (°)
